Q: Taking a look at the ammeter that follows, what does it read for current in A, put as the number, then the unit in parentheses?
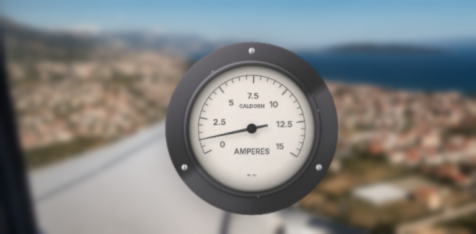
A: 1 (A)
